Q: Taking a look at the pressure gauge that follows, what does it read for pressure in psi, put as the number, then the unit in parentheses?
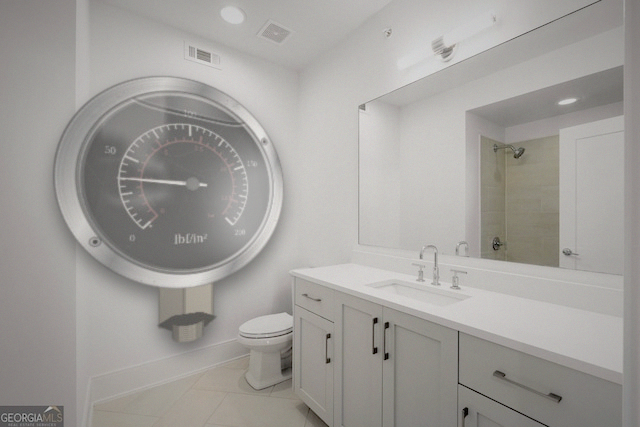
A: 35 (psi)
